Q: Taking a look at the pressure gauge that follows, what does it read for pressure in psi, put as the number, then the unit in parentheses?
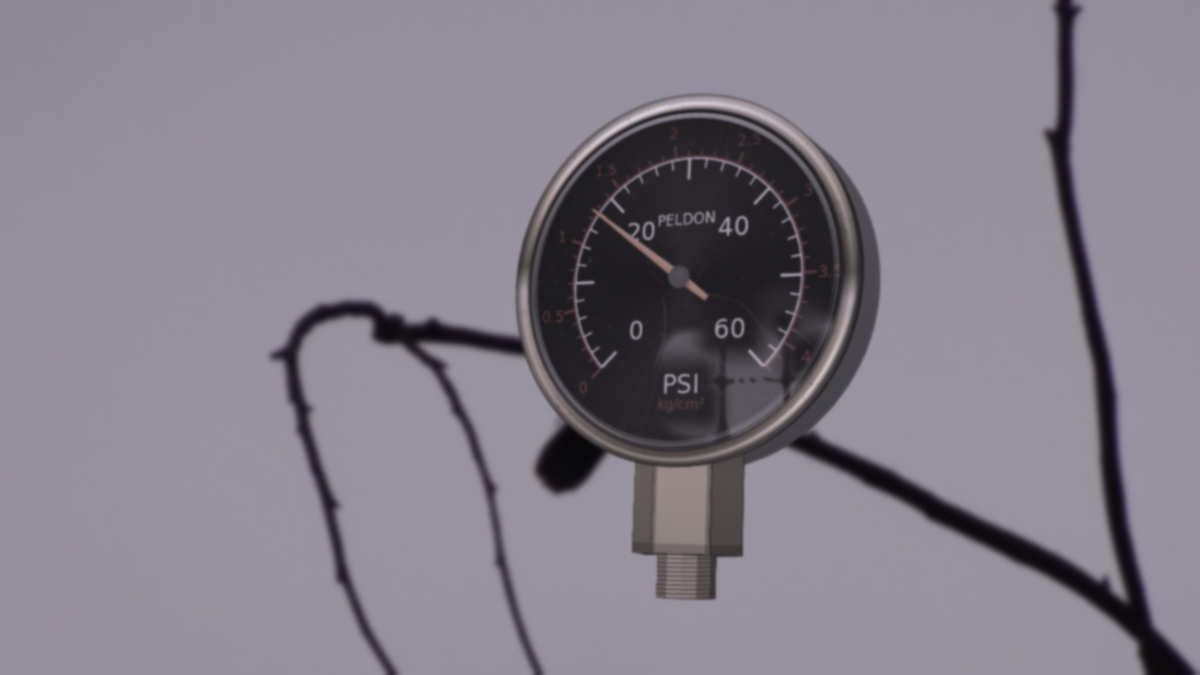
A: 18 (psi)
